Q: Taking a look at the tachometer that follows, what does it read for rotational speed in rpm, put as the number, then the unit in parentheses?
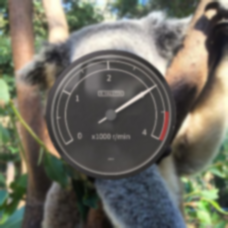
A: 3000 (rpm)
